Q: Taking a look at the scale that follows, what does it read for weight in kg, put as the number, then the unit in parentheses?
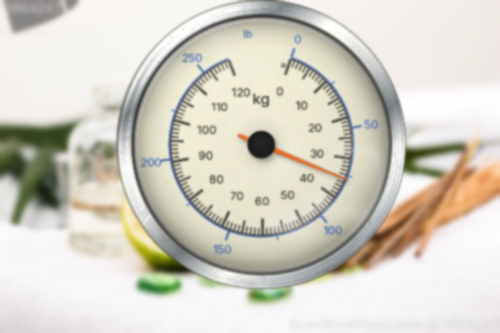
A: 35 (kg)
